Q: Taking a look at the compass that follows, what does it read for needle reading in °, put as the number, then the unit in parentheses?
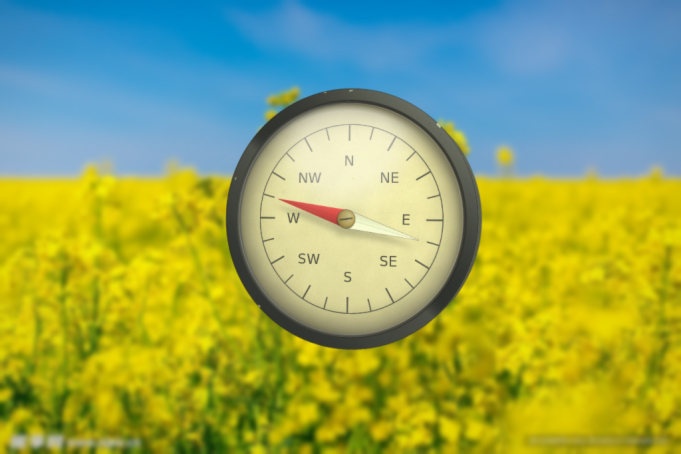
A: 285 (°)
